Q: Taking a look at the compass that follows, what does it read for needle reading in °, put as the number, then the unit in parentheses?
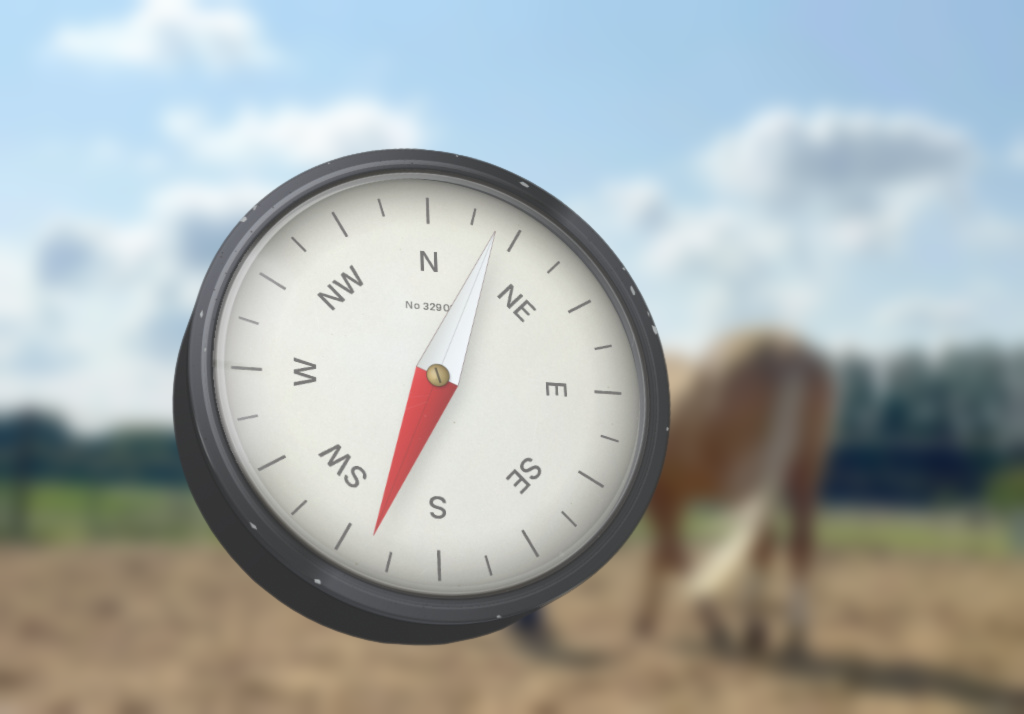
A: 202.5 (°)
